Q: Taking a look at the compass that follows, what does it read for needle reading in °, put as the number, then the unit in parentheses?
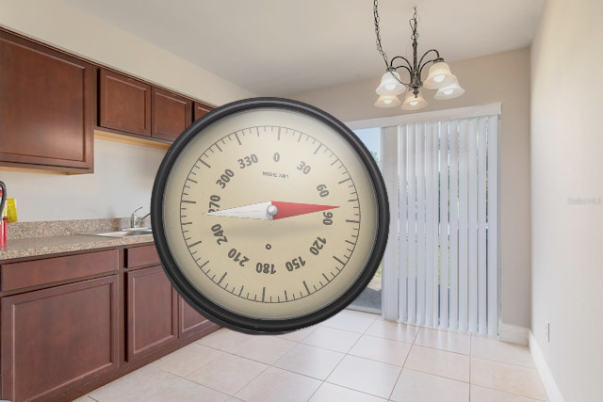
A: 80 (°)
